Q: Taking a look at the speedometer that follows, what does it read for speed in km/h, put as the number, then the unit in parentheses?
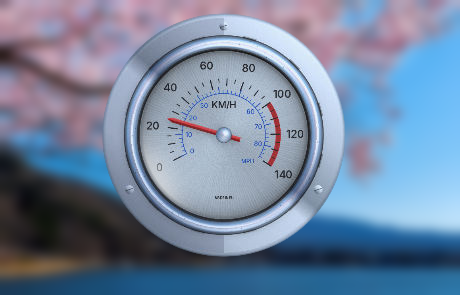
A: 25 (km/h)
